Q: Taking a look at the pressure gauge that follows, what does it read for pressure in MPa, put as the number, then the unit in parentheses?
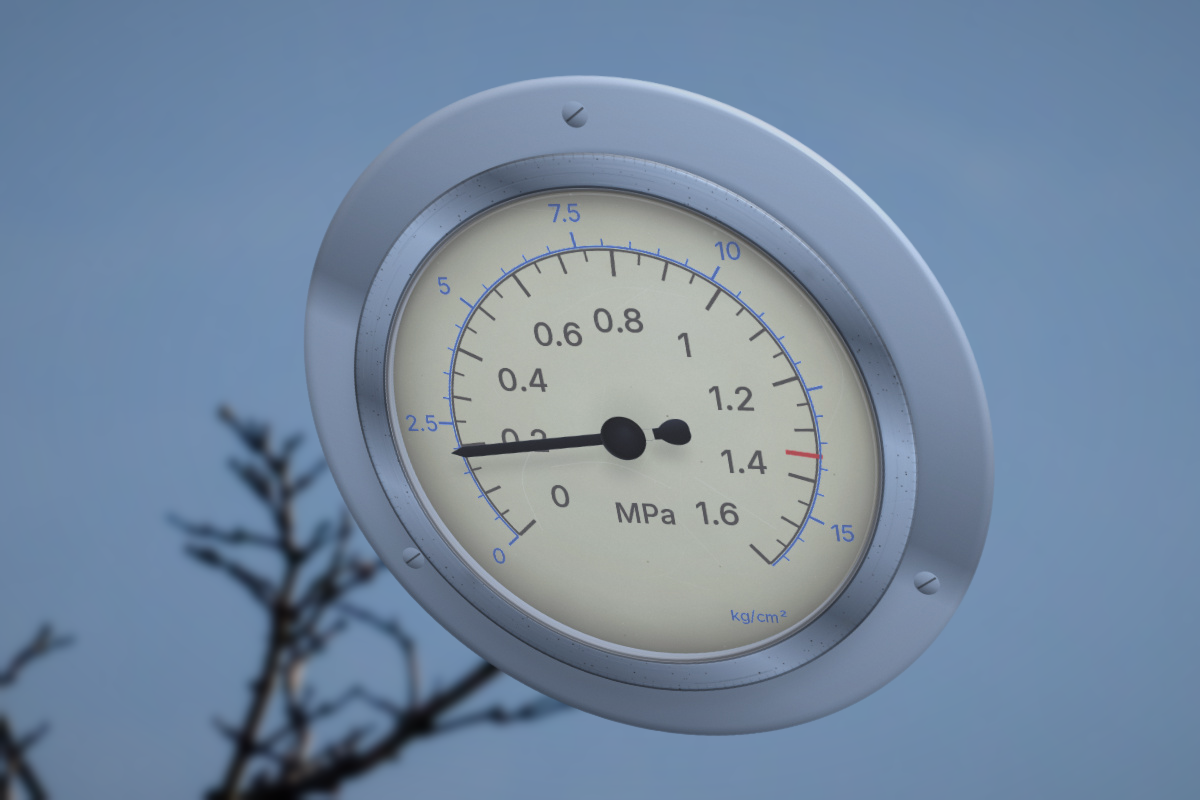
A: 0.2 (MPa)
